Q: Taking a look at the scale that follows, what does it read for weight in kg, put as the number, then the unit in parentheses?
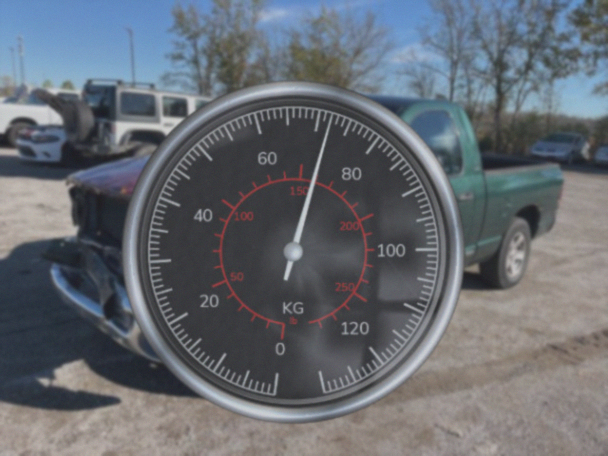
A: 72 (kg)
